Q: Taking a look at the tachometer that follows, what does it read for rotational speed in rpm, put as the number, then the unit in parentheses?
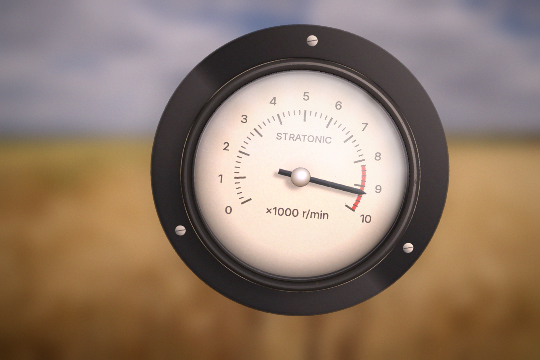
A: 9200 (rpm)
